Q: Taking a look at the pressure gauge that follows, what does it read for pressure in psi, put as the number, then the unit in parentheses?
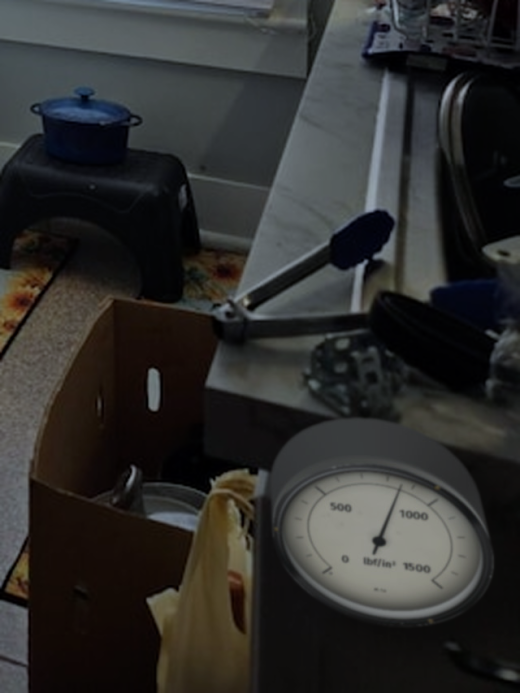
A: 850 (psi)
